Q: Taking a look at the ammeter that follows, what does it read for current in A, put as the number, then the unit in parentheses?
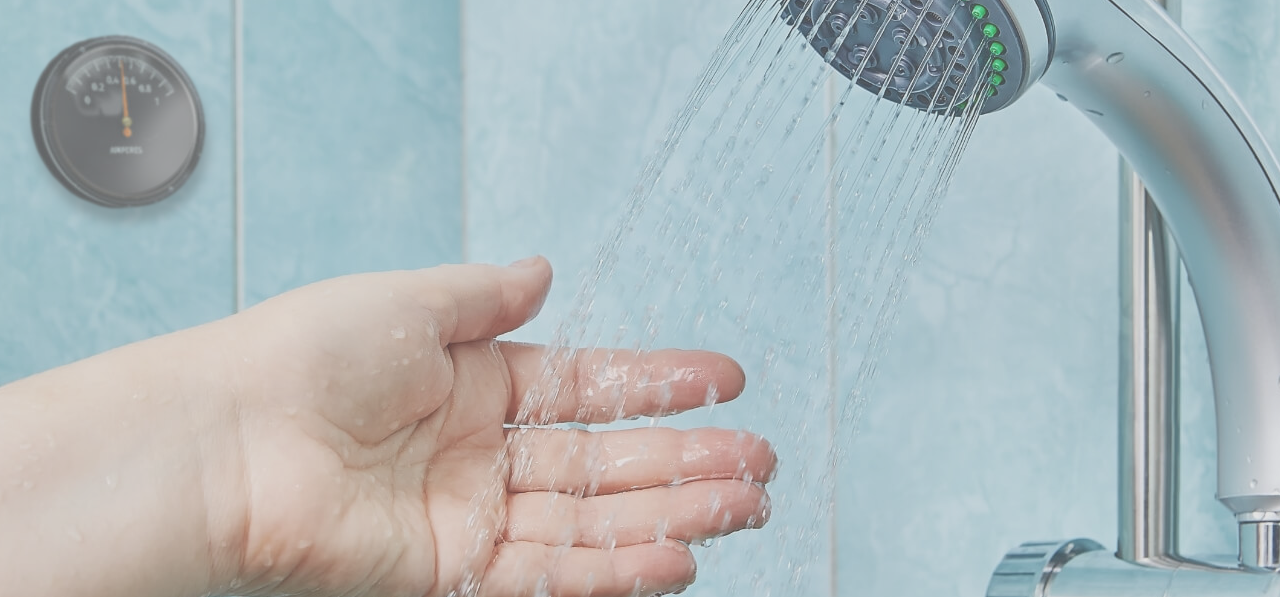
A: 0.5 (A)
